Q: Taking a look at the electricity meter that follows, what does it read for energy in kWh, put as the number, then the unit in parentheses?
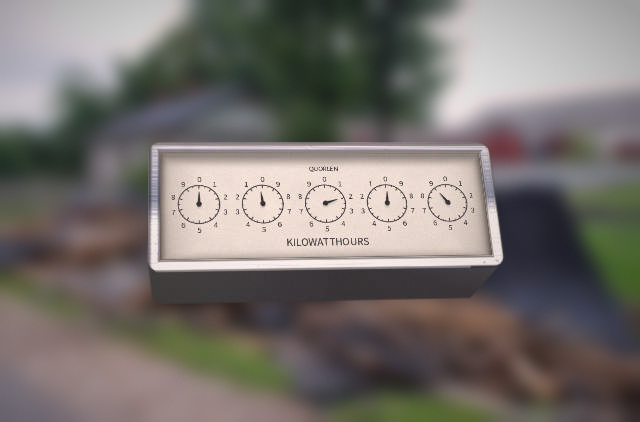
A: 199 (kWh)
